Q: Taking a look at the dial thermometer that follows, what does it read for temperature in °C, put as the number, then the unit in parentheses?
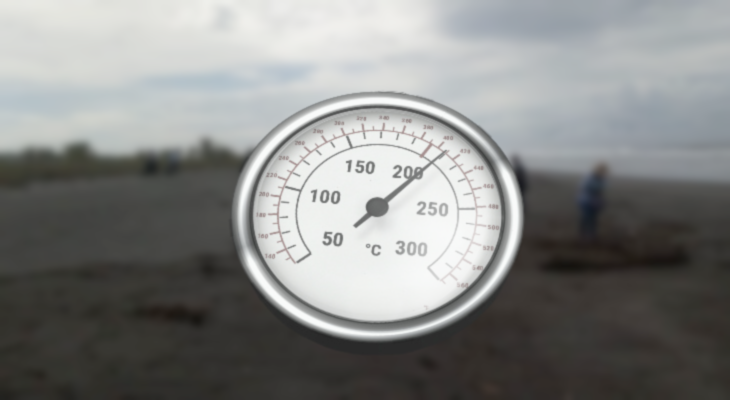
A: 210 (°C)
